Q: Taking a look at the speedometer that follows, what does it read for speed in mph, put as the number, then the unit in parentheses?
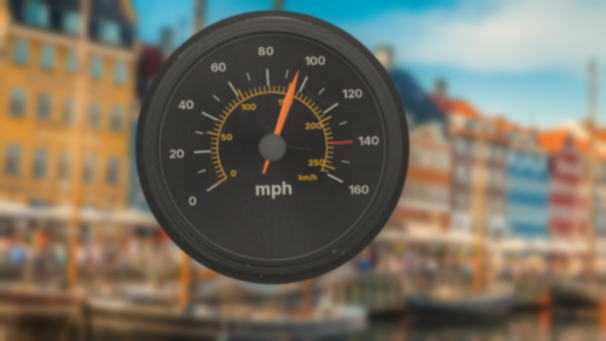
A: 95 (mph)
